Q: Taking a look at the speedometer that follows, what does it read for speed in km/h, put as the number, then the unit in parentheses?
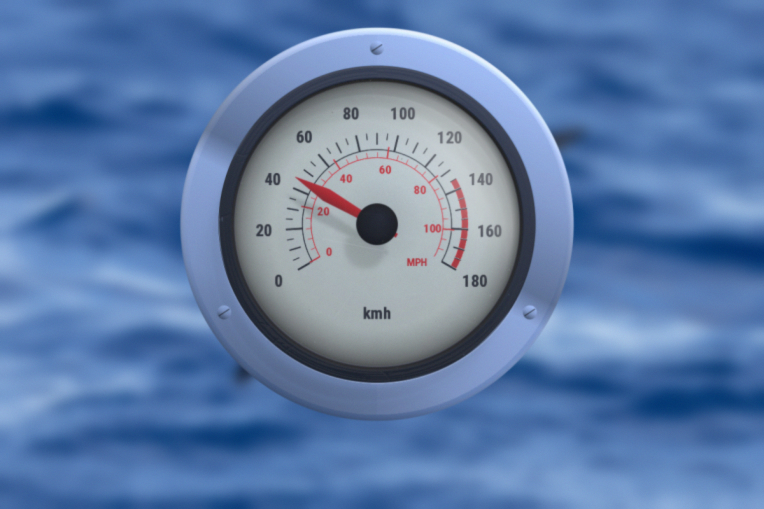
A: 45 (km/h)
